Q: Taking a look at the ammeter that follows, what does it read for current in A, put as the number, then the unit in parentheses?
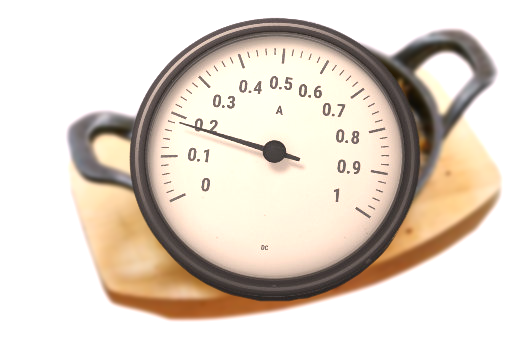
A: 0.18 (A)
